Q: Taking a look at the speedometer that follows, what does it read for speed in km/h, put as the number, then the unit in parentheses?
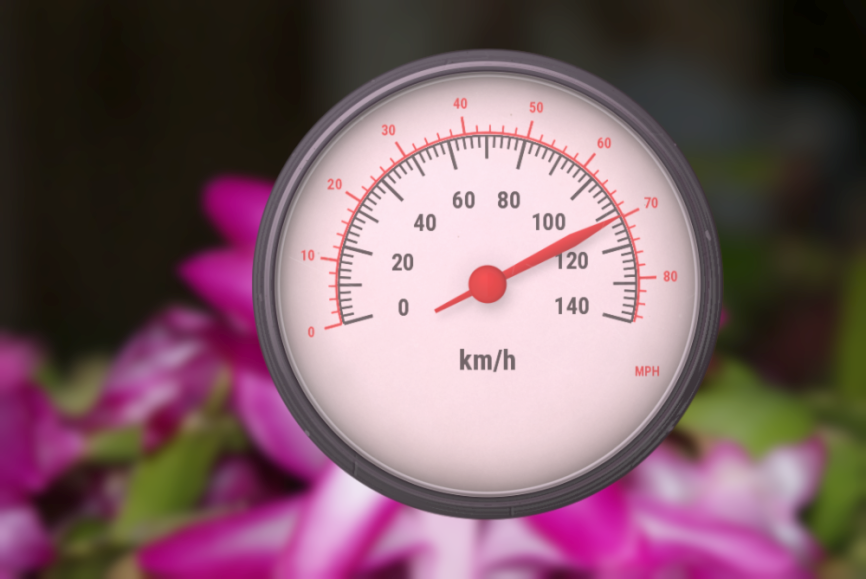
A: 112 (km/h)
